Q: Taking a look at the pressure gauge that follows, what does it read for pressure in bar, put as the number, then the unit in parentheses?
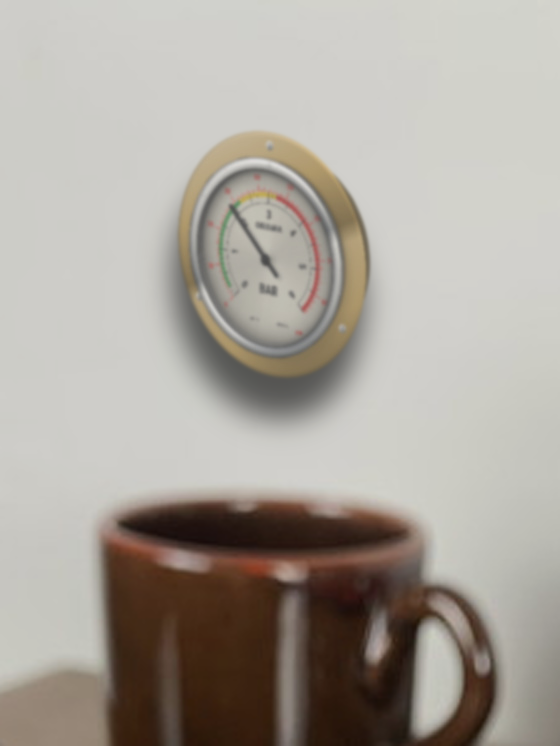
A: 2 (bar)
